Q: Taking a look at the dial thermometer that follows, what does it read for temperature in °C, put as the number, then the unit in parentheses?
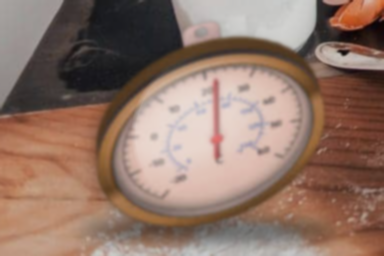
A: 22 (°C)
